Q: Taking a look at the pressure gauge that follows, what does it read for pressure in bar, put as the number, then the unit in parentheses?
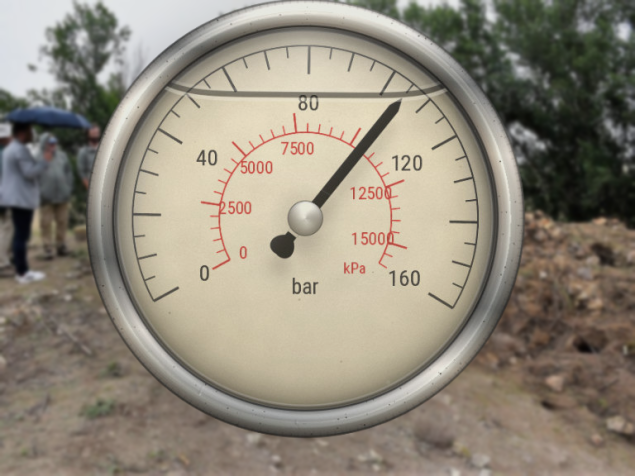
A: 105 (bar)
